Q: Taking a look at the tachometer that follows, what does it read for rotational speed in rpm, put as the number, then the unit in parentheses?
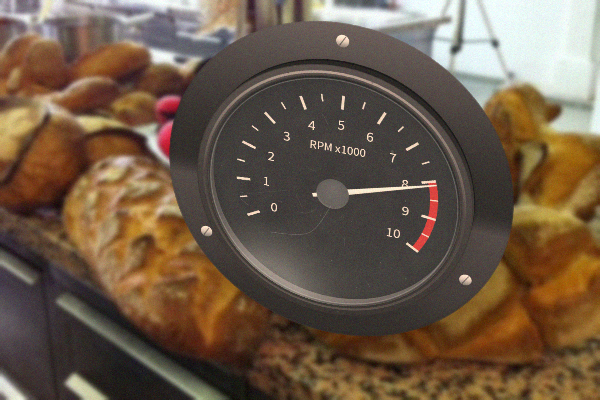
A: 8000 (rpm)
